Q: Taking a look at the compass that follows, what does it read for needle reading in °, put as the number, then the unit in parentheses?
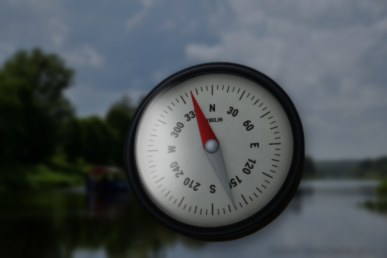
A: 340 (°)
